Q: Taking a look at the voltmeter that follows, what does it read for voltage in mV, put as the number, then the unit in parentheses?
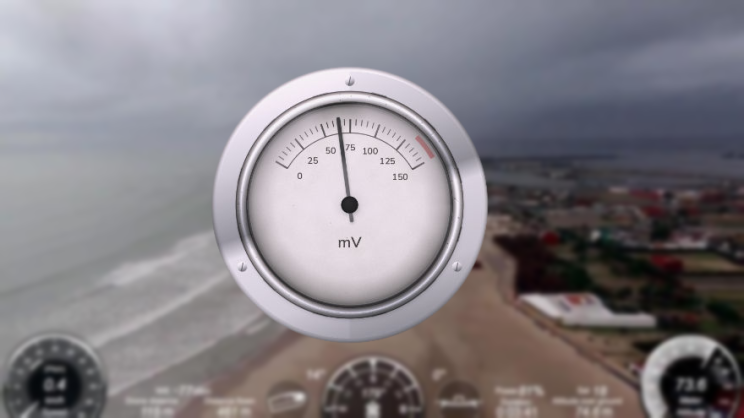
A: 65 (mV)
